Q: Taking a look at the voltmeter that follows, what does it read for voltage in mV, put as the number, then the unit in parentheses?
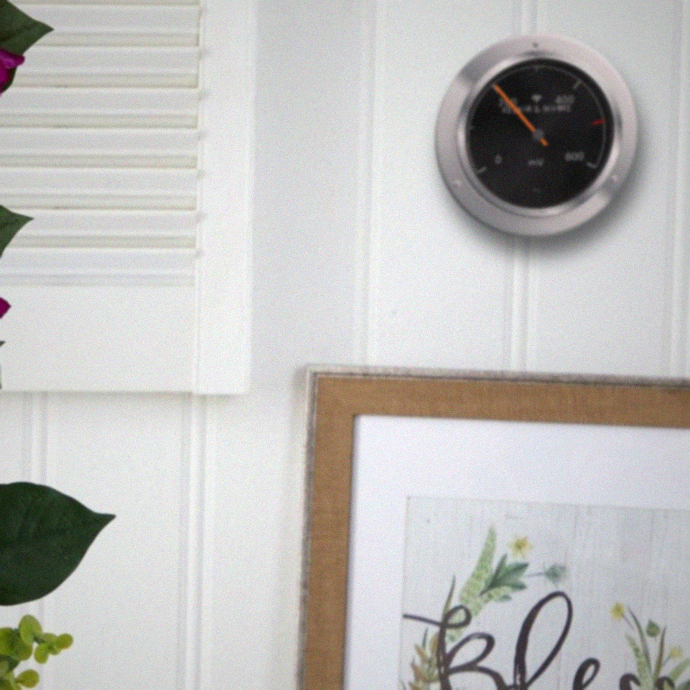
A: 200 (mV)
